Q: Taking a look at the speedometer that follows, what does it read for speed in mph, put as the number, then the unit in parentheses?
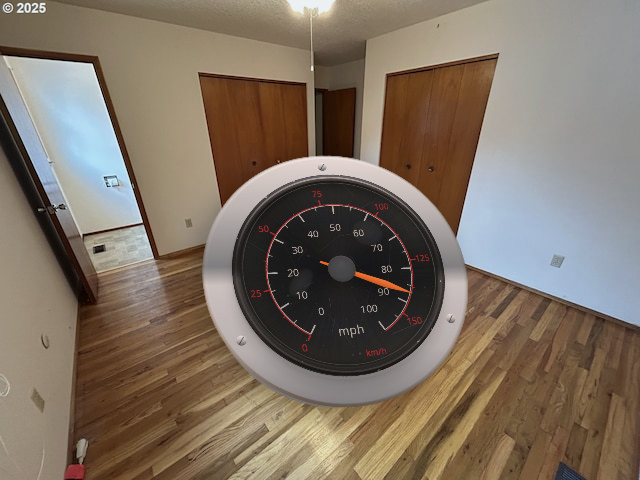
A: 87.5 (mph)
